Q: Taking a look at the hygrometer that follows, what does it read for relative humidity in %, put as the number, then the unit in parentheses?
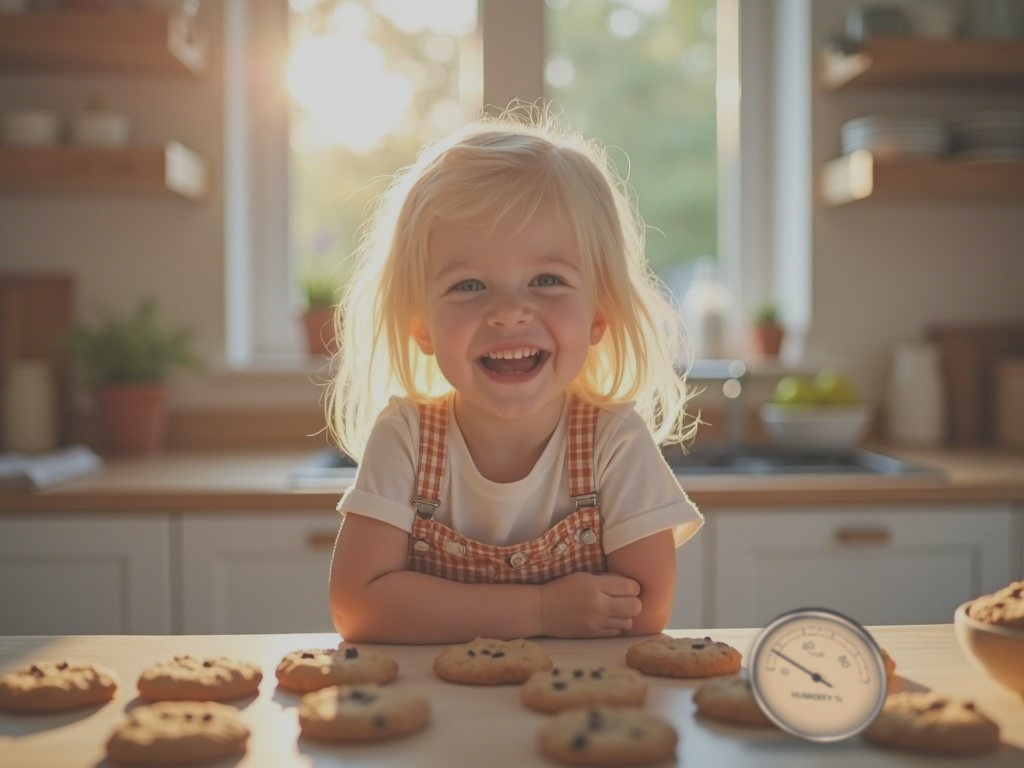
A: 15 (%)
